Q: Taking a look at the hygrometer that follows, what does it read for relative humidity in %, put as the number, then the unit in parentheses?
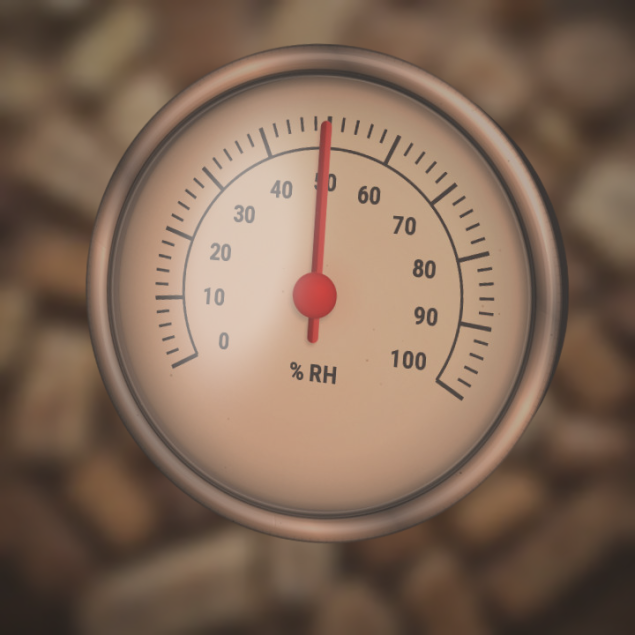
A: 50 (%)
